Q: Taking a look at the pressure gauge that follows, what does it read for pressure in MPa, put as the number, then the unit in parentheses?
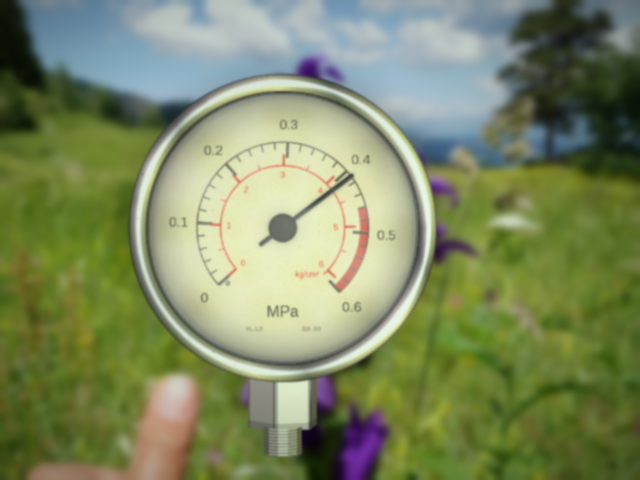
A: 0.41 (MPa)
